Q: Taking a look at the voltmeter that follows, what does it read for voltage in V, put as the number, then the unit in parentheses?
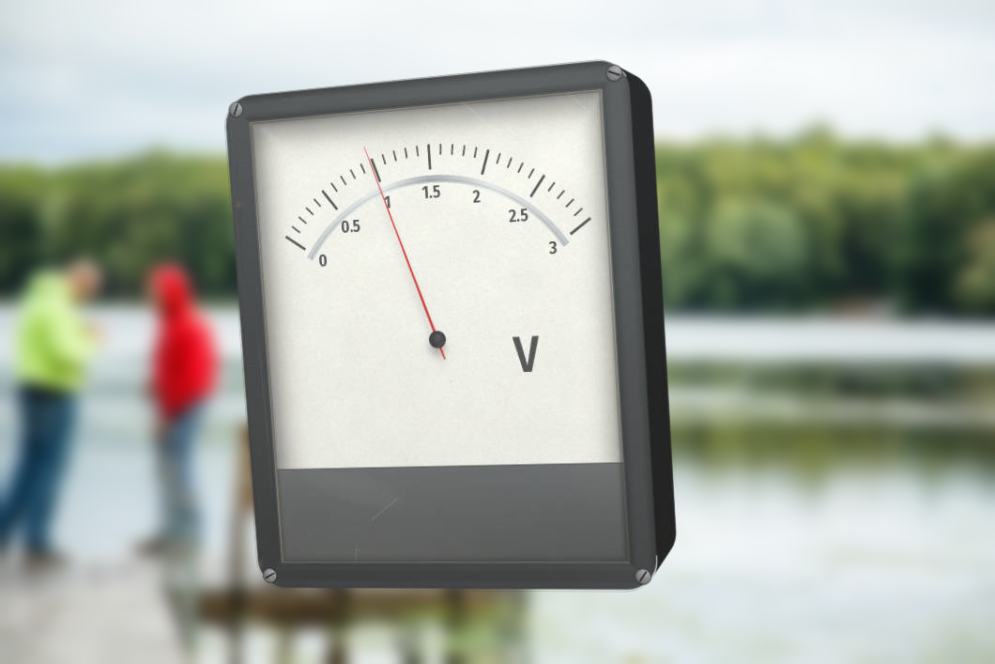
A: 1 (V)
